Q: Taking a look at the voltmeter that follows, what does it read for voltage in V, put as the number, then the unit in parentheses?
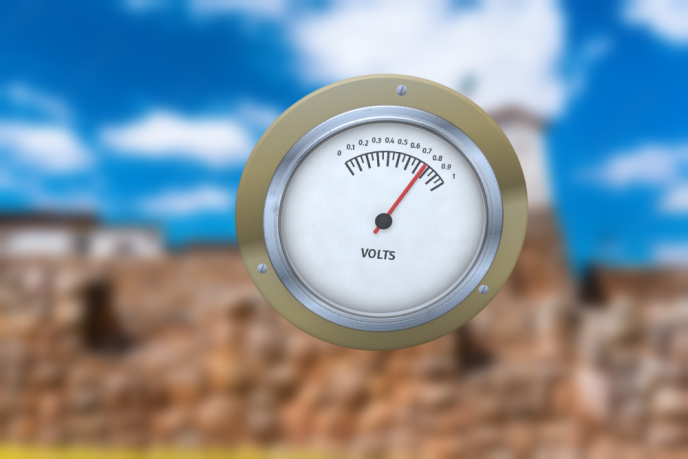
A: 0.75 (V)
